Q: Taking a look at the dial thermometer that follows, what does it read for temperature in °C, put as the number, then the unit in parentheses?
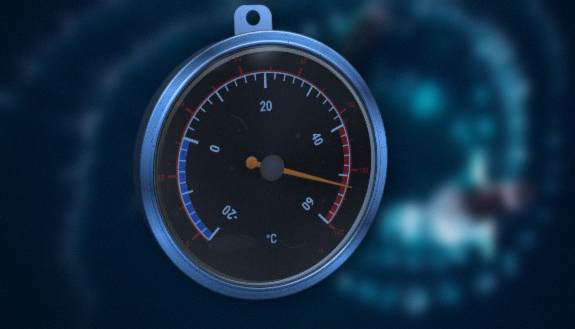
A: 52 (°C)
